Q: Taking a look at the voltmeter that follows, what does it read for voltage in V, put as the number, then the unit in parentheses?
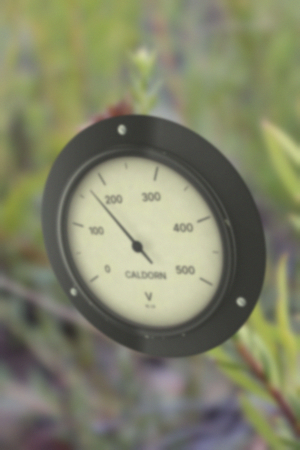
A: 175 (V)
